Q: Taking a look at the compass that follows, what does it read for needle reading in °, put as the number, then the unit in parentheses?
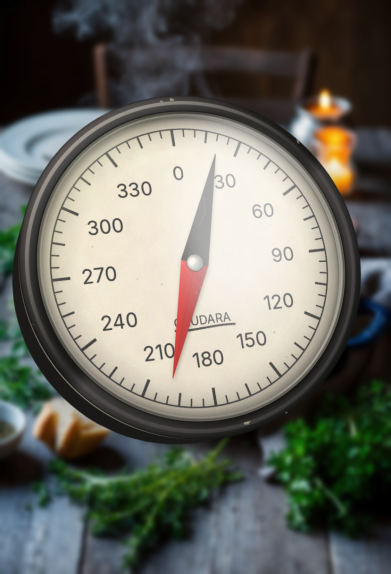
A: 200 (°)
